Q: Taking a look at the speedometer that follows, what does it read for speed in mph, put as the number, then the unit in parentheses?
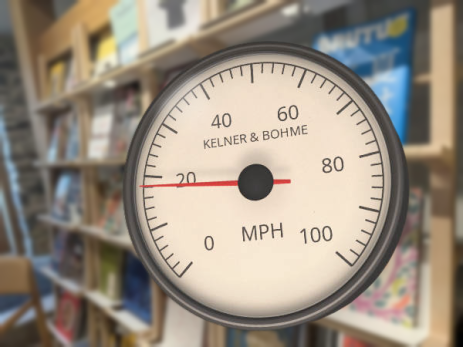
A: 18 (mph)
